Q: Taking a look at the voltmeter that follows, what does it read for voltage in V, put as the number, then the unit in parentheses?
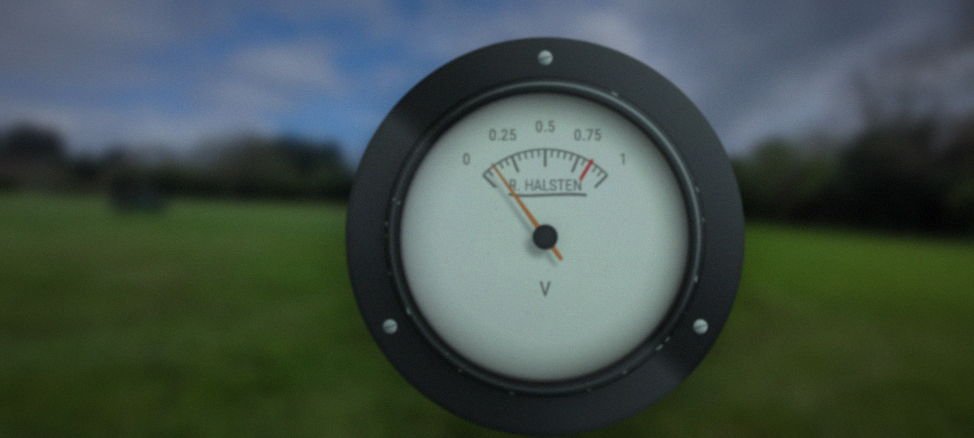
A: 0.1 (V)
